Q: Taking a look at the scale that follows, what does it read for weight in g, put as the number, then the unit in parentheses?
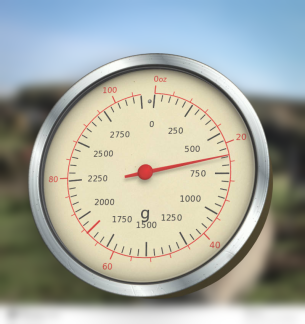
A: 650 (g)
